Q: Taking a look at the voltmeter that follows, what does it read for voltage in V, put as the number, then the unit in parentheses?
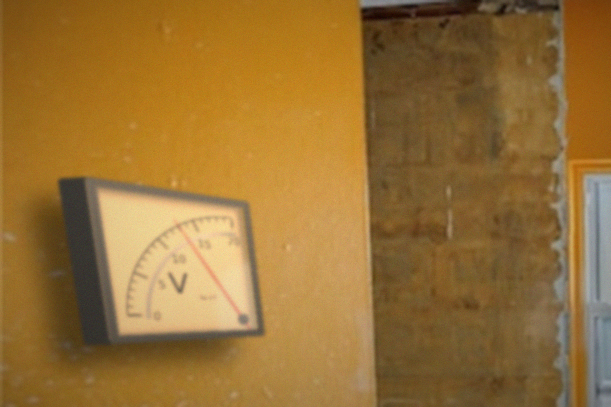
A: 13 (V)
